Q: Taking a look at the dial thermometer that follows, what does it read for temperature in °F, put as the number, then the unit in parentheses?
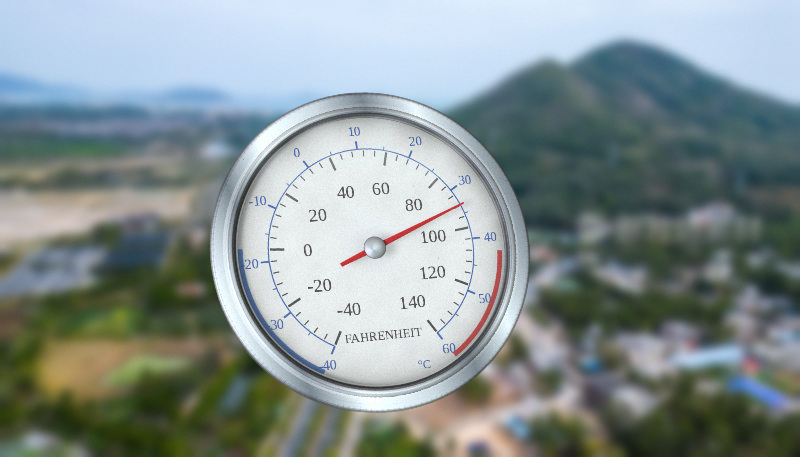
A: 92 (°F)
